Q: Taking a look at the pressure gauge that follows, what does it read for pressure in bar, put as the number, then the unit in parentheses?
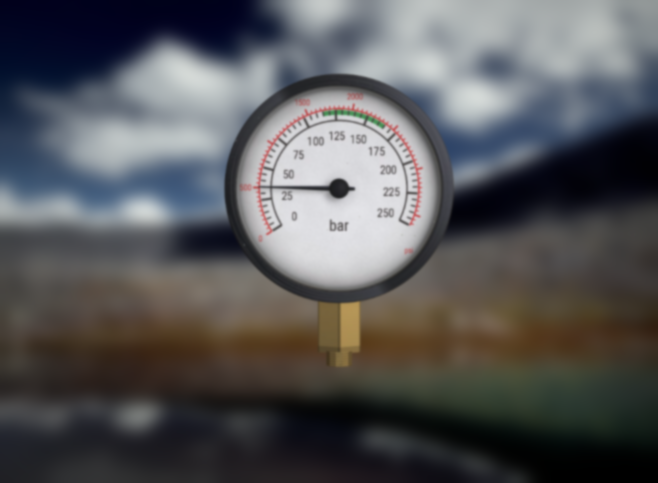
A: 35 (bar)
